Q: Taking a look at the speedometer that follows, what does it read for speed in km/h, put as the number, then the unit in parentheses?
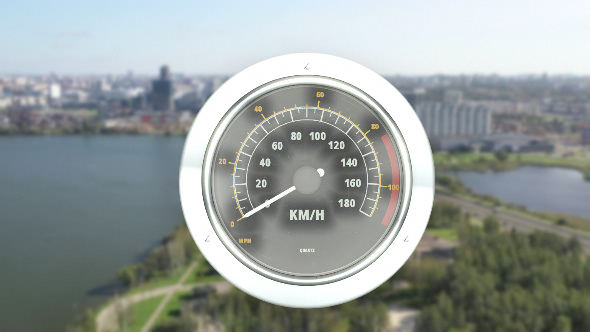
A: 0 (km/h)
